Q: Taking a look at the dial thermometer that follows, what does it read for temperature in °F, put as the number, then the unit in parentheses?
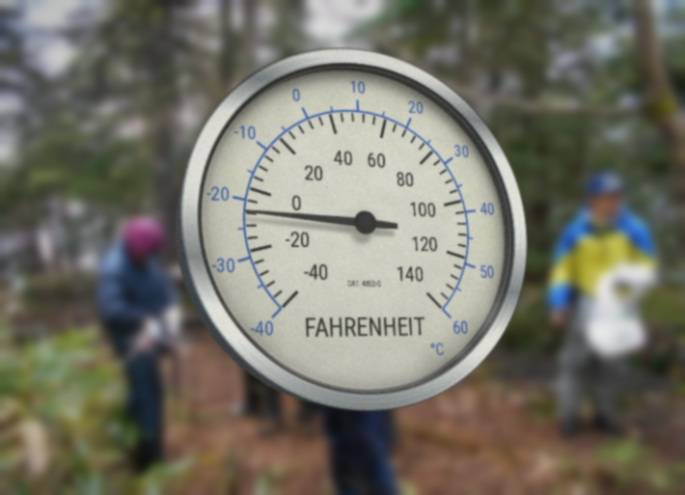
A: -8 (°F)
